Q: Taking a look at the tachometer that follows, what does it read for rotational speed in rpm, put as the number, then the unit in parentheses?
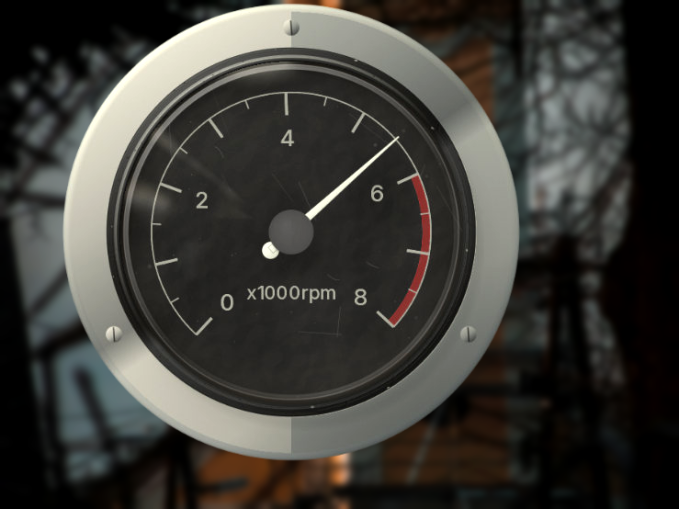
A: 5500 (rpm)
